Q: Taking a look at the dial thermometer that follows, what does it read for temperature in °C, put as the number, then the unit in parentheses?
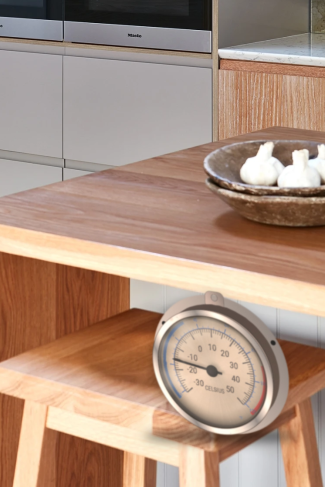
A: -15 (°C)
